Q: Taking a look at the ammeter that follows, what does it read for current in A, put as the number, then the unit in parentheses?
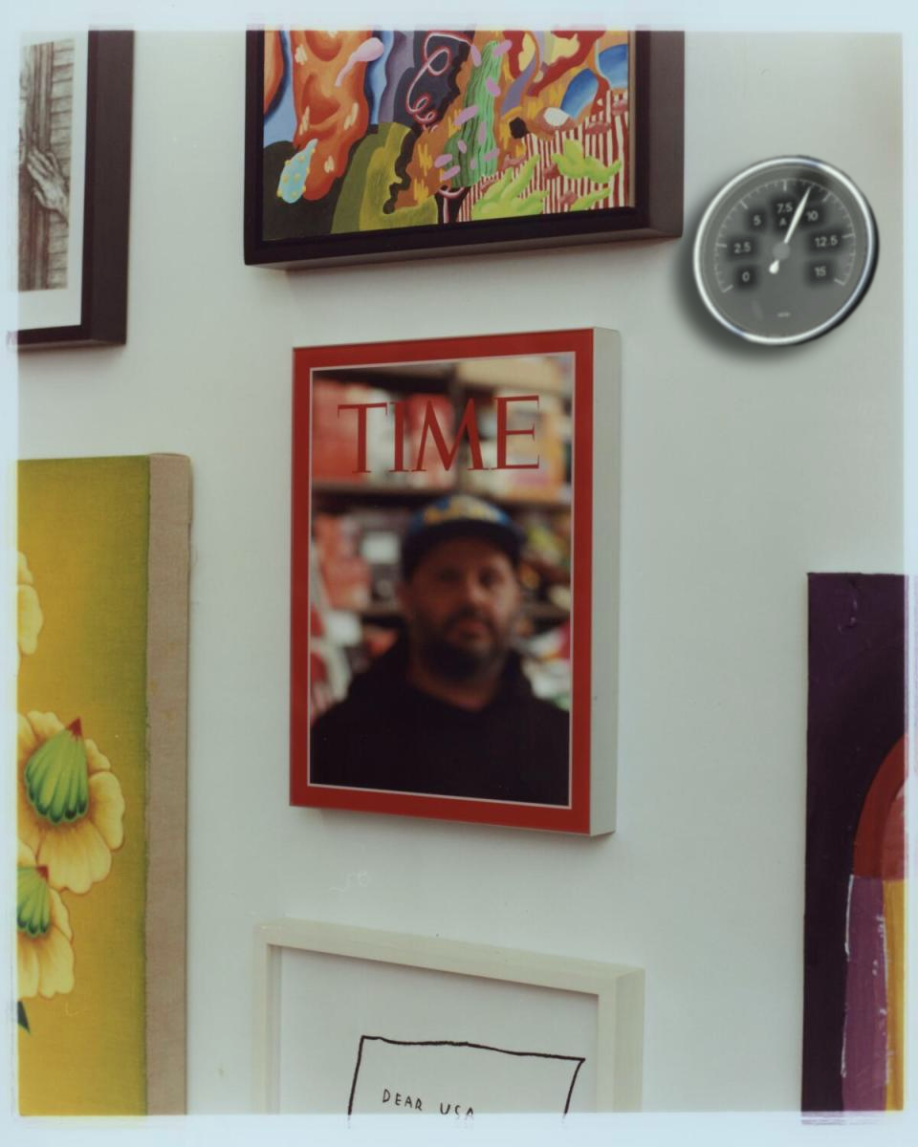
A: 9 (A)
